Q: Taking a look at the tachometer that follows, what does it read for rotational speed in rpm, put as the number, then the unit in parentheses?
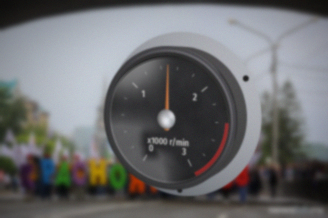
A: 1500 (rpm)
